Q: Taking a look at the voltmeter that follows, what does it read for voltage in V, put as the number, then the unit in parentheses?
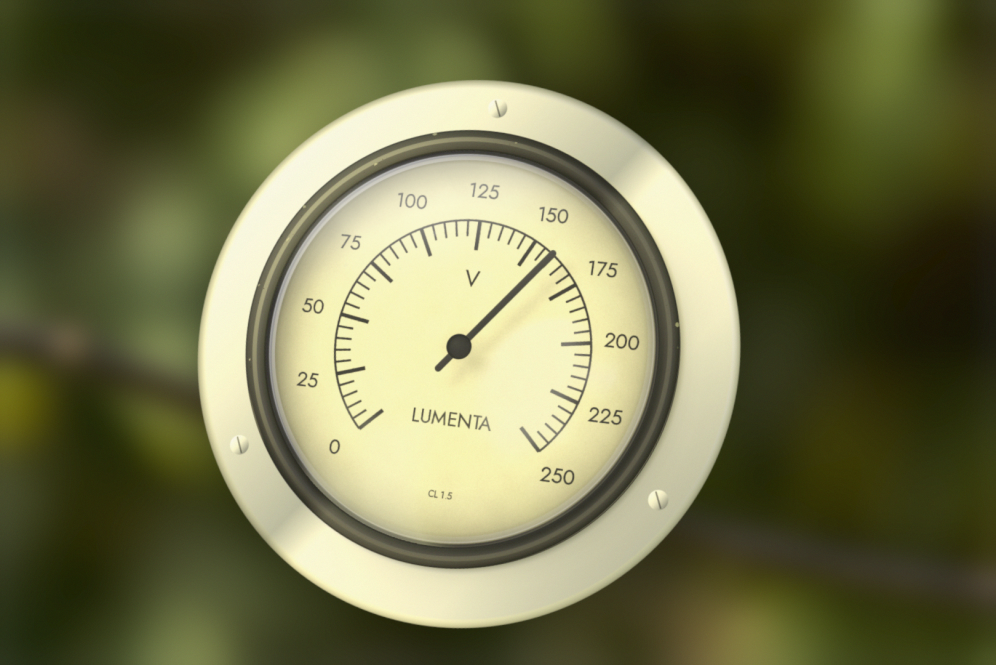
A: 160 (V)
